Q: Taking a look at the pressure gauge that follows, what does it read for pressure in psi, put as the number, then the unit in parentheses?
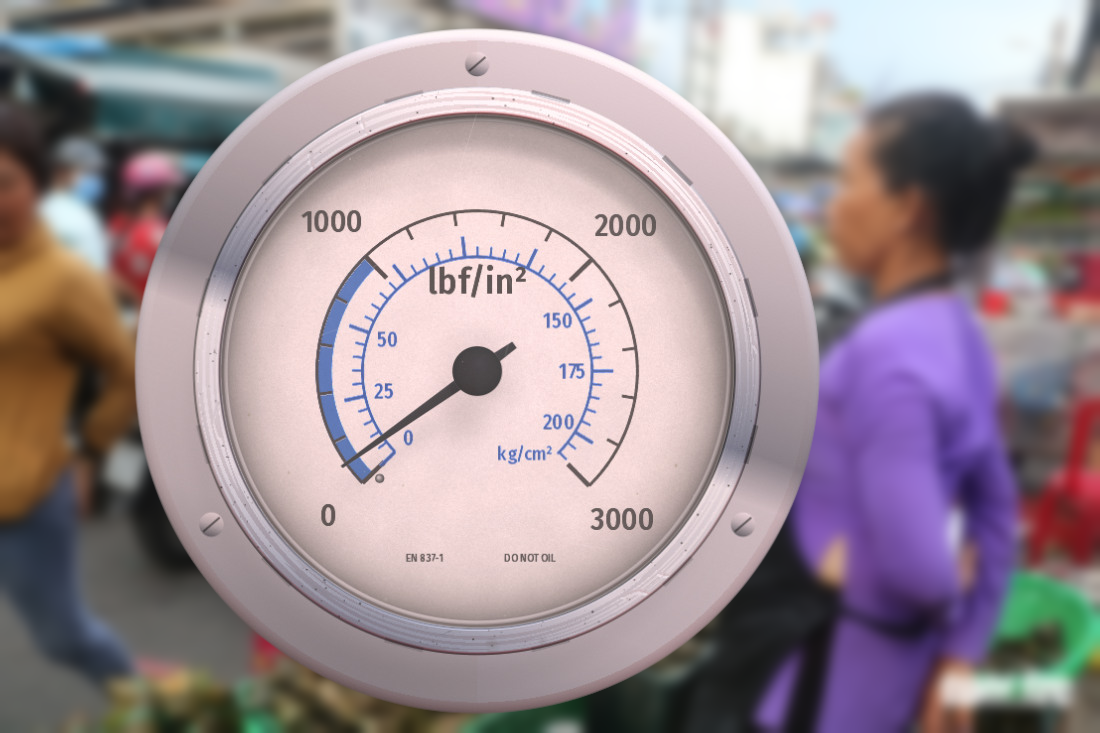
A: 100 (psi)
